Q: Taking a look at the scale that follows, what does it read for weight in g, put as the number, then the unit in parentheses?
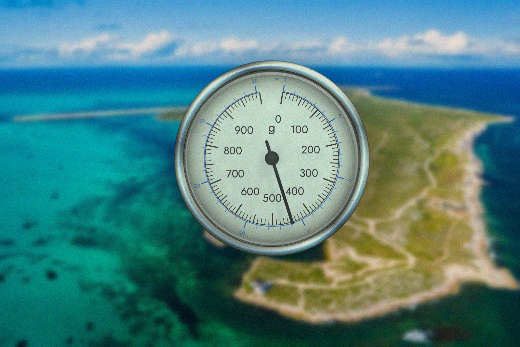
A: 450 (g)
